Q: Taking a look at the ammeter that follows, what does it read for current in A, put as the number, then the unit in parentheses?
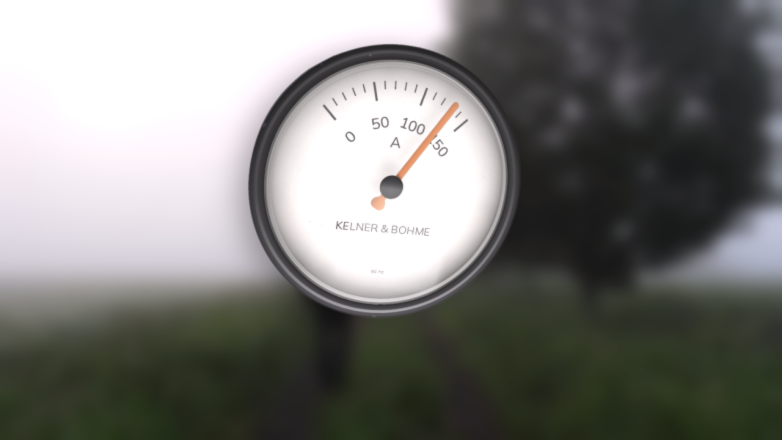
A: 130 (A)
